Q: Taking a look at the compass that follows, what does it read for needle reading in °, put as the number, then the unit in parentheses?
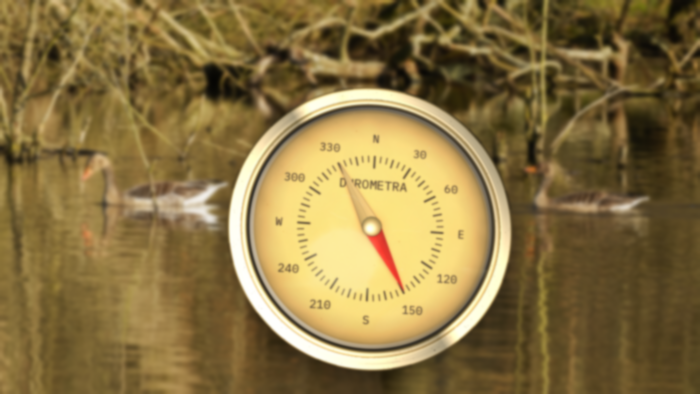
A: 150 (°)
